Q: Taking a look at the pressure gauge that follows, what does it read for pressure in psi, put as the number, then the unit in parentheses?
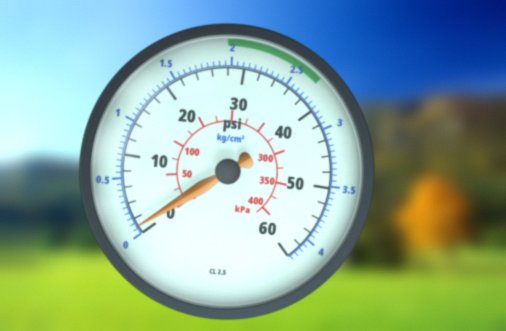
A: 1 (psi)
